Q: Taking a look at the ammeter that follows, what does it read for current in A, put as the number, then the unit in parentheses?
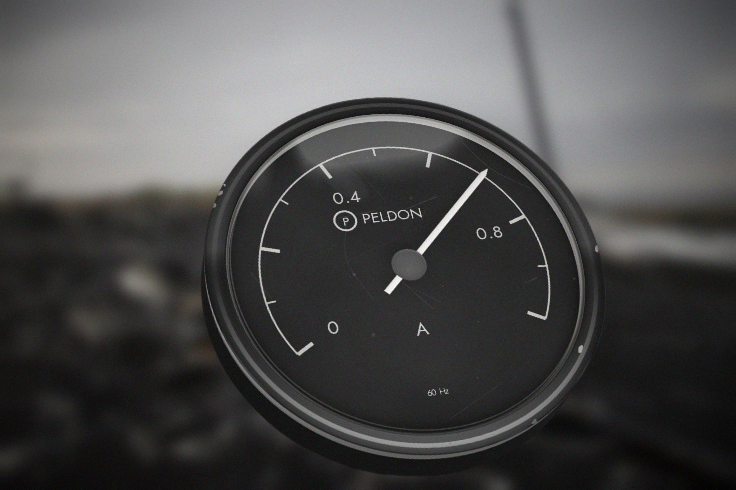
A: 0.7 (A)
